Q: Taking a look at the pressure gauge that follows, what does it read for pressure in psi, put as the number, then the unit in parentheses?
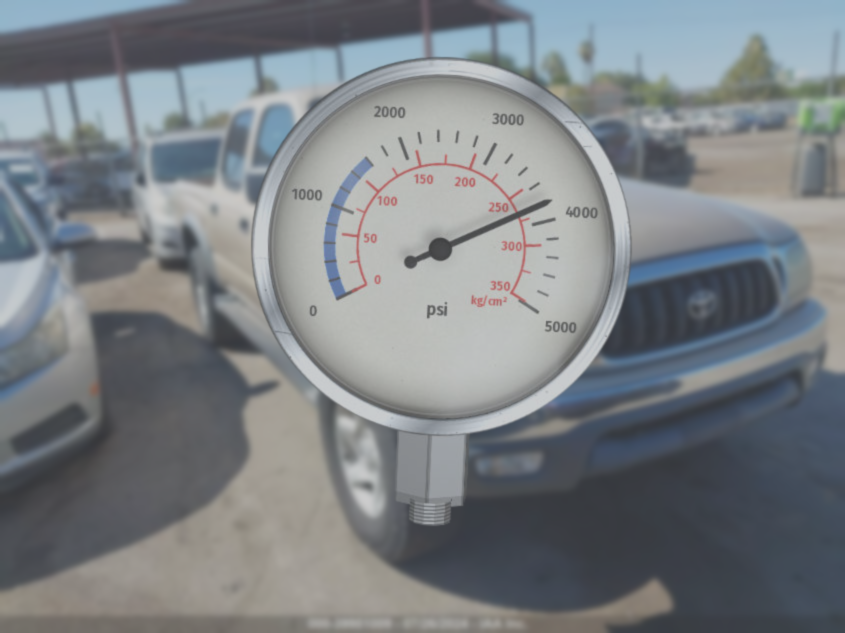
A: 3800 (psi)
